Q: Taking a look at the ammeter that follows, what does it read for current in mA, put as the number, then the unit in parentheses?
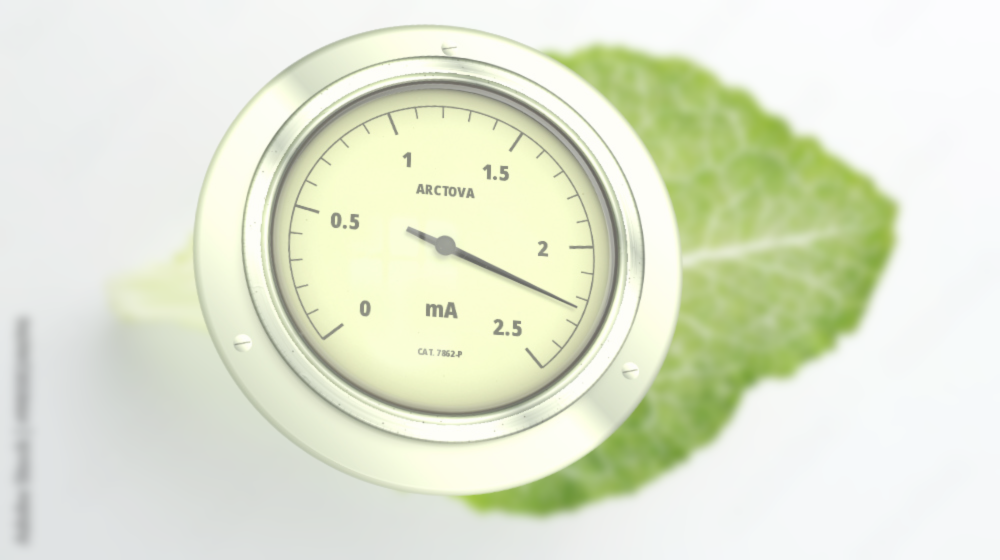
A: 2.25 (mA)
